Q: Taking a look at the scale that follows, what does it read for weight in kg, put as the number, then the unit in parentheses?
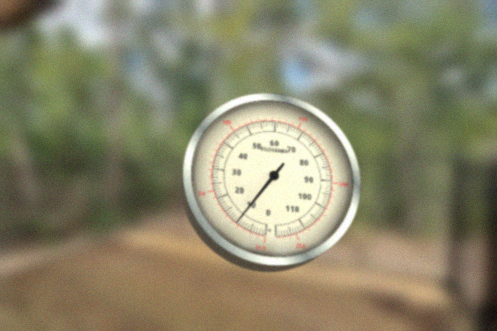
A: 10 (kg)
